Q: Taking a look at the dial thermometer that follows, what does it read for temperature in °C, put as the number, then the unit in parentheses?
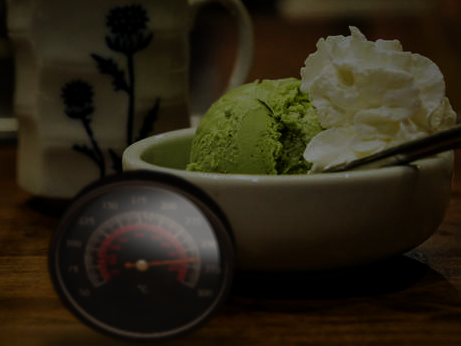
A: 262.5 (°C)
